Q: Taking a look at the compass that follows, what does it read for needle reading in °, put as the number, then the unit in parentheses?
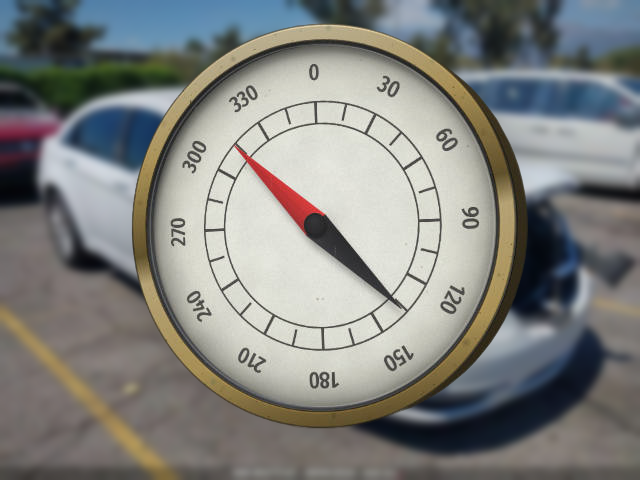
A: 315 (°)
